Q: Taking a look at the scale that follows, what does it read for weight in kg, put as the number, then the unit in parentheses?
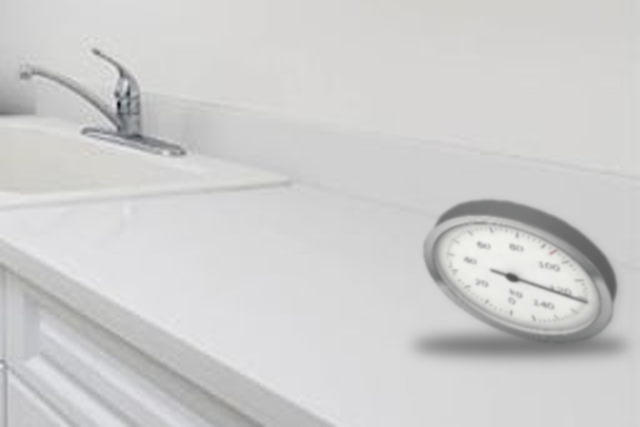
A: 120 (kg)
